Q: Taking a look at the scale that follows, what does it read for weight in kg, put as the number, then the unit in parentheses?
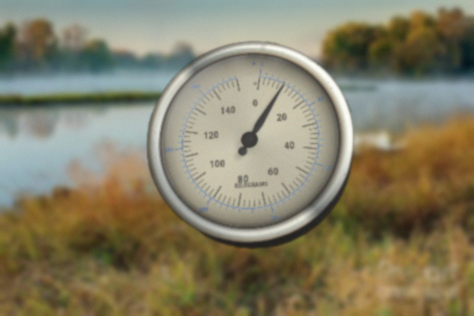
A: 10 (kg)
